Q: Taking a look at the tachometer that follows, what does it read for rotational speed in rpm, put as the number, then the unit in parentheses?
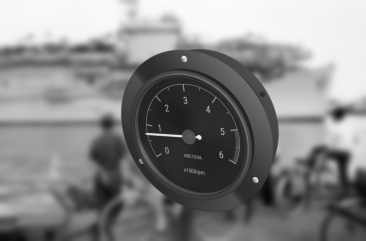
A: 750 (rpm)
